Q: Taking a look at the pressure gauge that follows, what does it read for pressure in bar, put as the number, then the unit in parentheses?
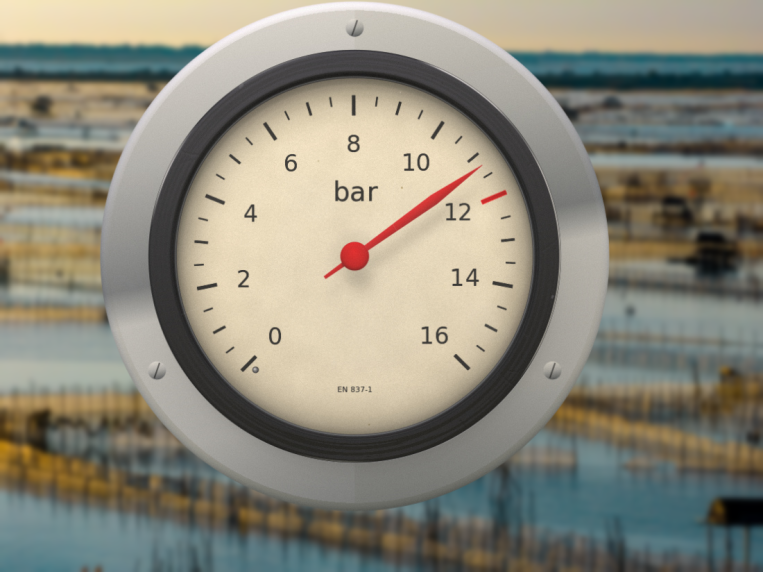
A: 11.25 (bar)
